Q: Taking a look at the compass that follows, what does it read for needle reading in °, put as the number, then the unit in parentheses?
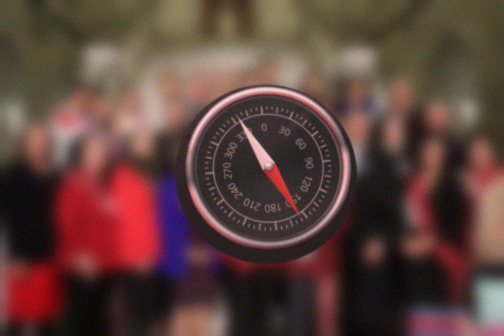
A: 155 (°)
